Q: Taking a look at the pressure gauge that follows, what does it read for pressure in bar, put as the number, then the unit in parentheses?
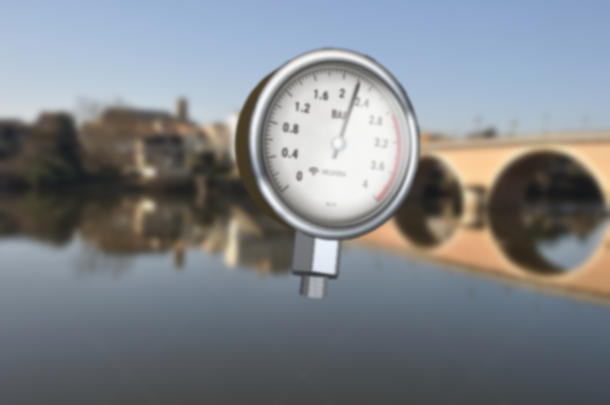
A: 2.2 (bar)
